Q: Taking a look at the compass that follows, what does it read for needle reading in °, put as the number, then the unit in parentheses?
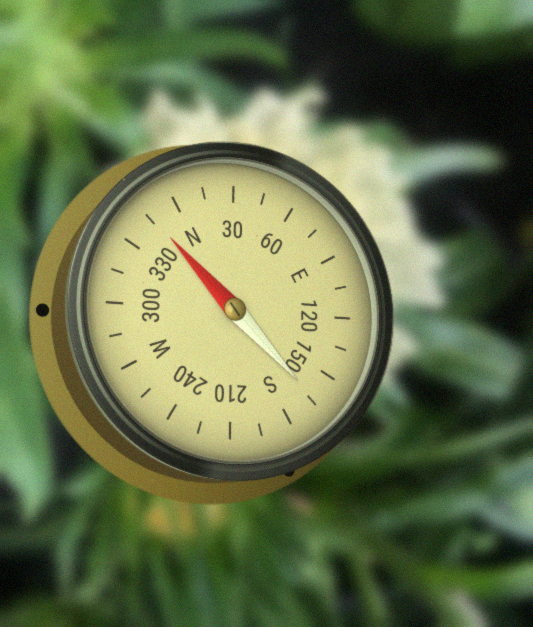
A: 345 (°)
